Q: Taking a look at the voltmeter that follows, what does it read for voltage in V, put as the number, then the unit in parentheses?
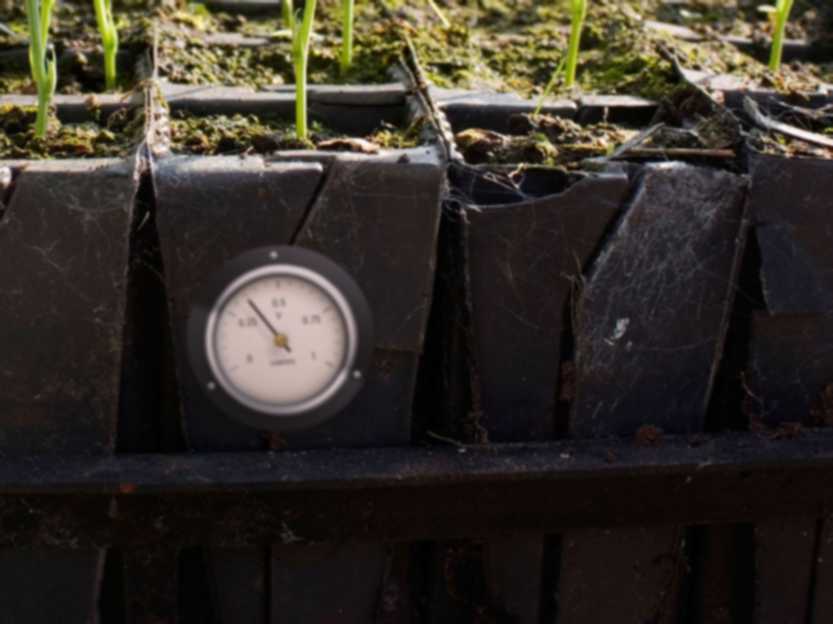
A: 0.35 (V)
